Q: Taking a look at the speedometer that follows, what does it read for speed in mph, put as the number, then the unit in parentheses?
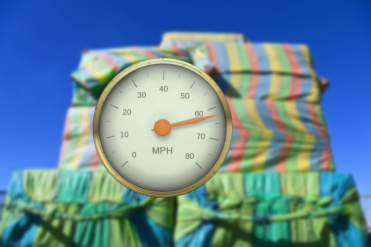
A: 62.5 (mph)
